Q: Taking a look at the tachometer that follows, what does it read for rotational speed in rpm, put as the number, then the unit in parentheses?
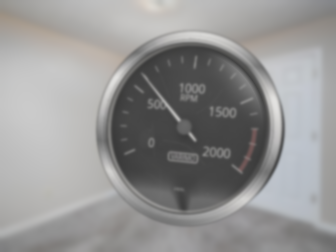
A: 600 (rpm)
